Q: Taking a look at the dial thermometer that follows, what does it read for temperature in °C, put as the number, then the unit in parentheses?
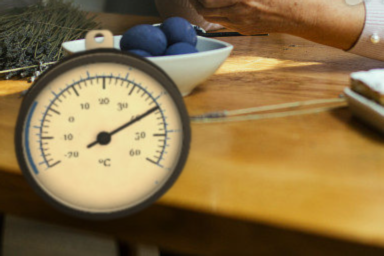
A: 40 (°C)
